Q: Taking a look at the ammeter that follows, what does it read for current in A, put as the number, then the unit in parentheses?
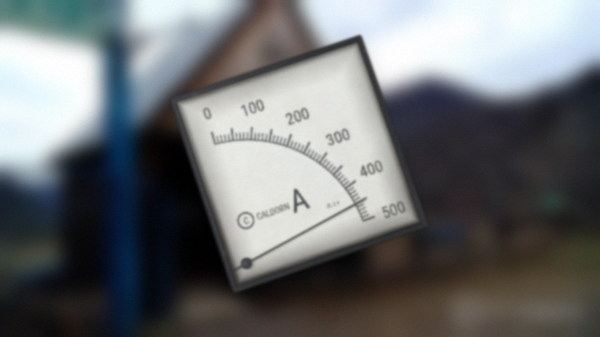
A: 450 (A)
